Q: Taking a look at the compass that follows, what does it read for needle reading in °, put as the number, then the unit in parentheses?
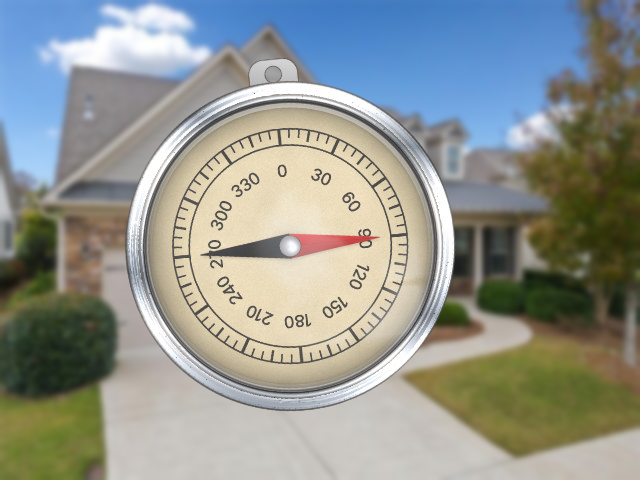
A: 90 (°)
